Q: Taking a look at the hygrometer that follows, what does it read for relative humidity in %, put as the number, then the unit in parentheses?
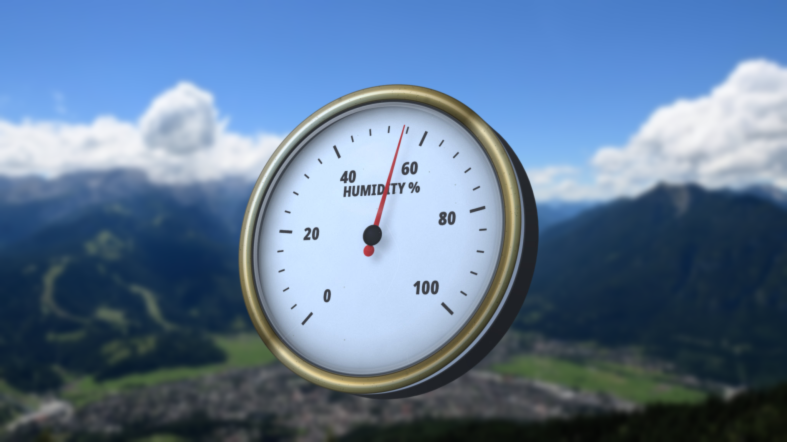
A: 56 (%)
